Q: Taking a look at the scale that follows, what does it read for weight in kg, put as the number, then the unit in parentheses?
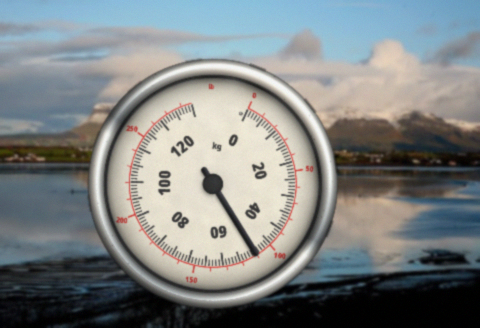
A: 50 (kg)
